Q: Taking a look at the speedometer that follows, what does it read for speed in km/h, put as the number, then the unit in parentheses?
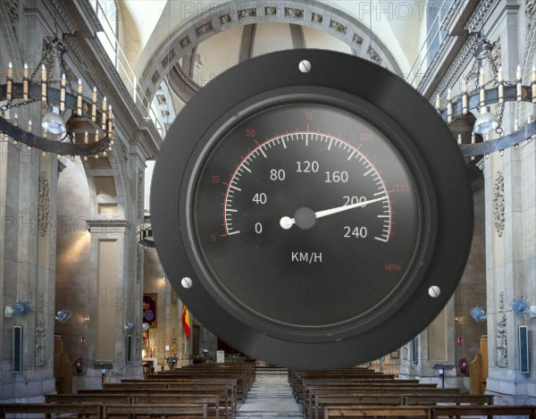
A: 204 (km/h)
